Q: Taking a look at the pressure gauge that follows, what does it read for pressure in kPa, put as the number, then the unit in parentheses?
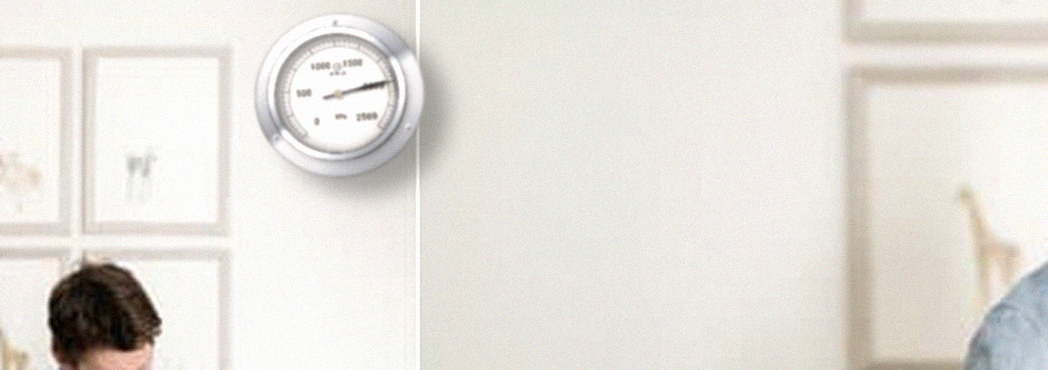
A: 2000 (kPa)
